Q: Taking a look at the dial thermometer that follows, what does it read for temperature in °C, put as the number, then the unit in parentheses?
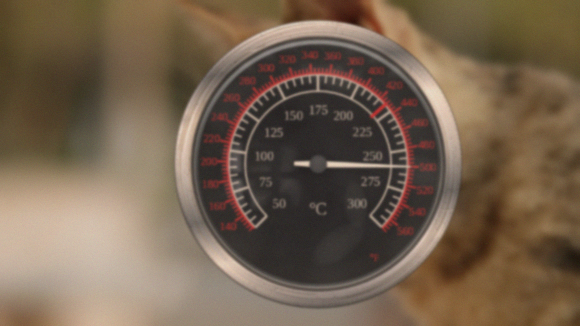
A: 260 (°C)
